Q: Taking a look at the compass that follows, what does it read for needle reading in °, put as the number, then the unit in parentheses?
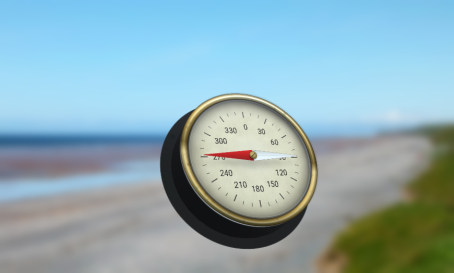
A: 270 (°)
